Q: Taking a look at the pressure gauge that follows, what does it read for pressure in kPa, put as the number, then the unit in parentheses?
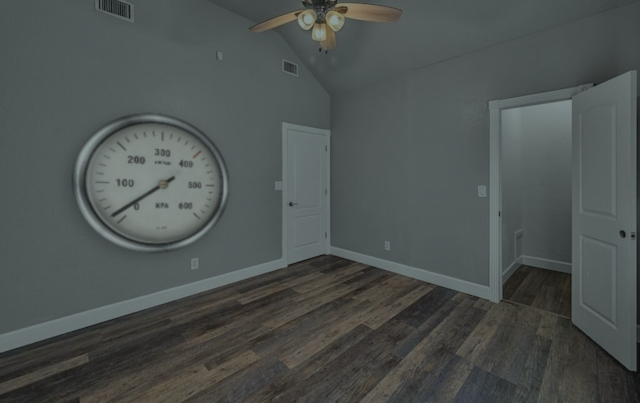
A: 20 (kPa)
